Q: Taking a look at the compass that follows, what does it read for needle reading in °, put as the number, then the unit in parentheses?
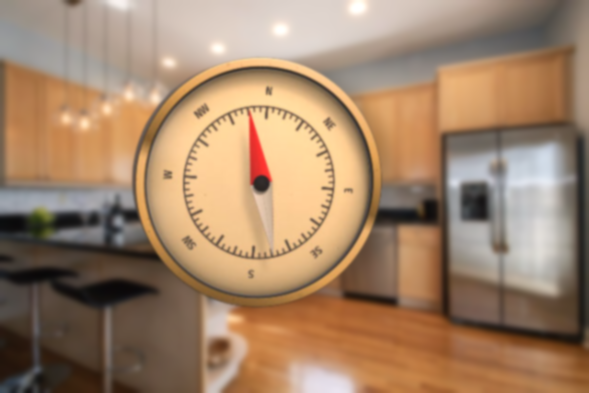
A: 345 (°)
